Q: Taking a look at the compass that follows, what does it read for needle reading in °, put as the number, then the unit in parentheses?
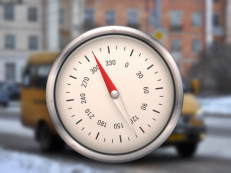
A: 310 (°)
